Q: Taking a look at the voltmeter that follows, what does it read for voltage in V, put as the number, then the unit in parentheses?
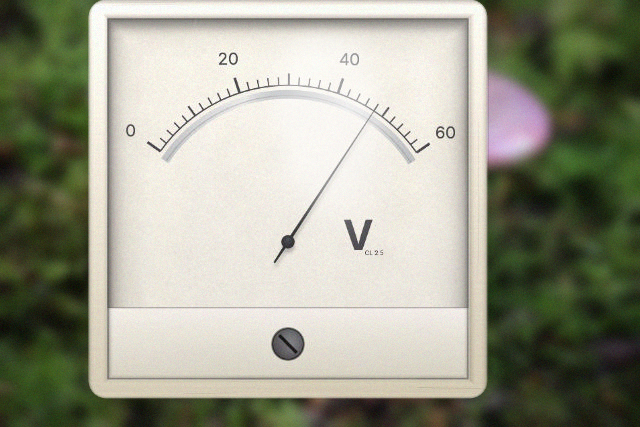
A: 48 (V)
